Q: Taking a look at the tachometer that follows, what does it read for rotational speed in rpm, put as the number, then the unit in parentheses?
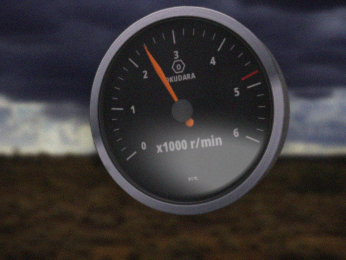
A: 2400 (rpm)
